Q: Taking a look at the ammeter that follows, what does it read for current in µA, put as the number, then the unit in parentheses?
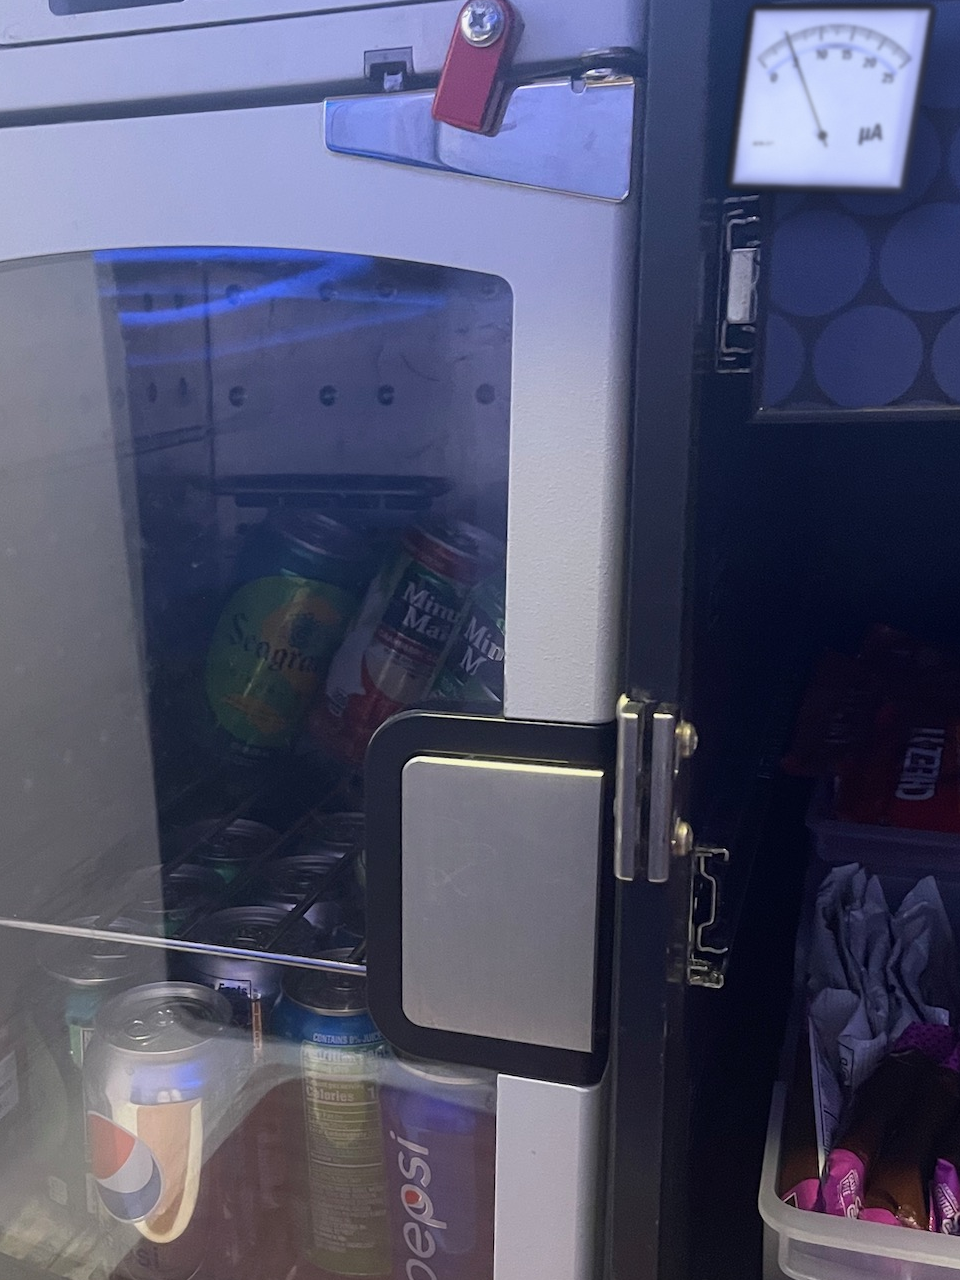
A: 5 (µA)
